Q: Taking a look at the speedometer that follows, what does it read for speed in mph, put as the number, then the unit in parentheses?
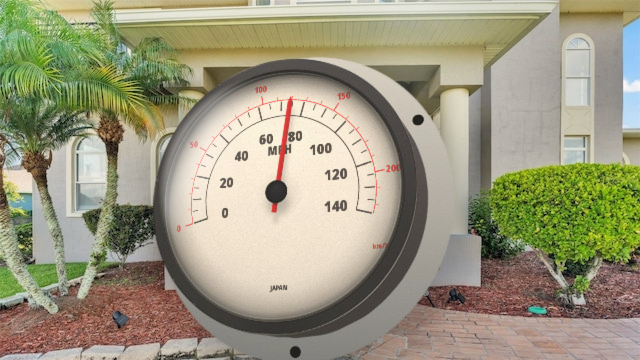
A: 75 (mph)
